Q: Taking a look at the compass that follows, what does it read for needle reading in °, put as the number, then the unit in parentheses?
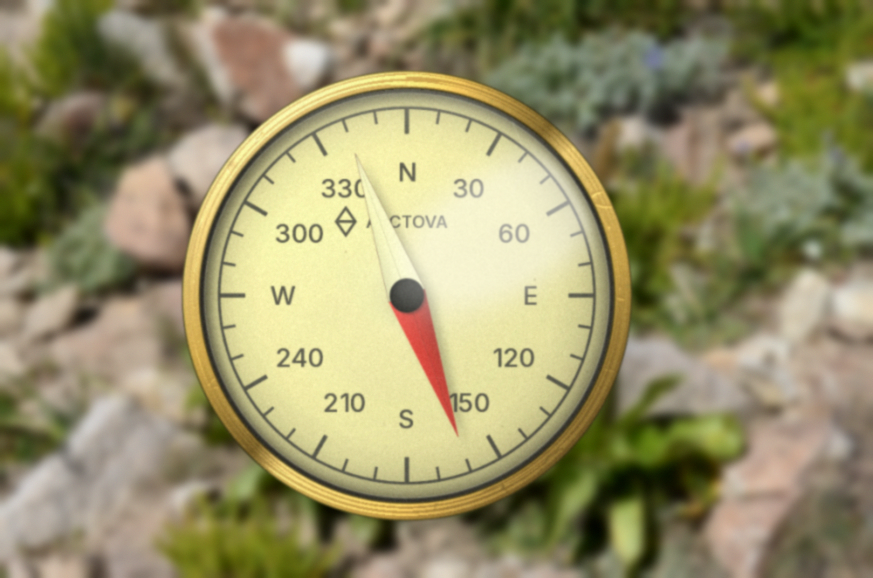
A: 160 (°)
